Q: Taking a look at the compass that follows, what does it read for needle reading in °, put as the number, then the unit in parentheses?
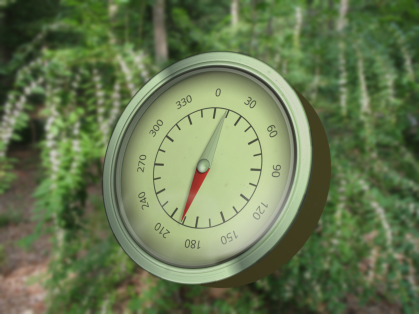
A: 195 (°)
